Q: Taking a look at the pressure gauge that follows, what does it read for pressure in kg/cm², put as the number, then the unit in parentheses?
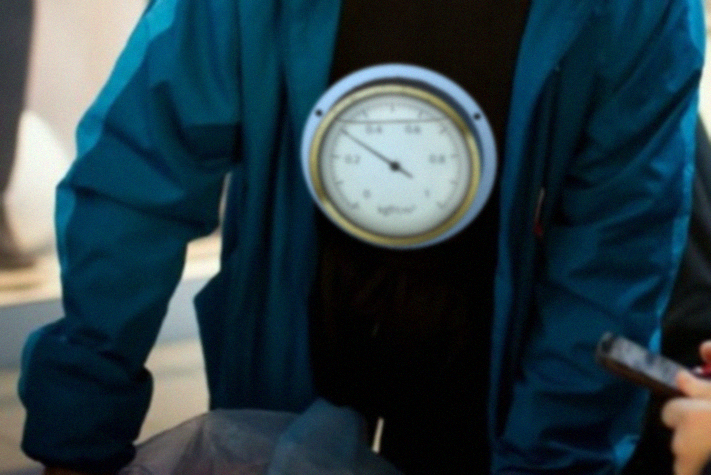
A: 0.3 (kg/cm²)
